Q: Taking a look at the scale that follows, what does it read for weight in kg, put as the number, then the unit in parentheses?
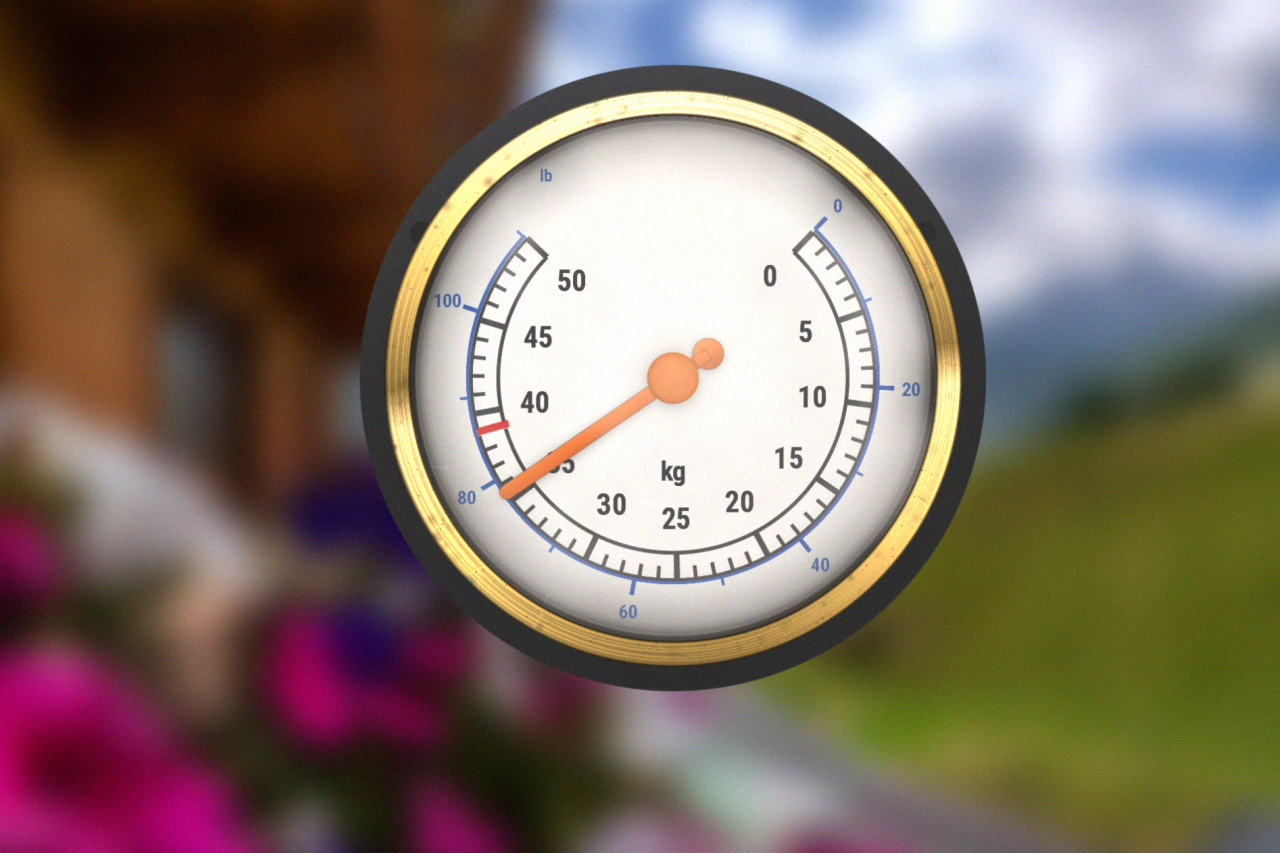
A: 35.5 (kg)
